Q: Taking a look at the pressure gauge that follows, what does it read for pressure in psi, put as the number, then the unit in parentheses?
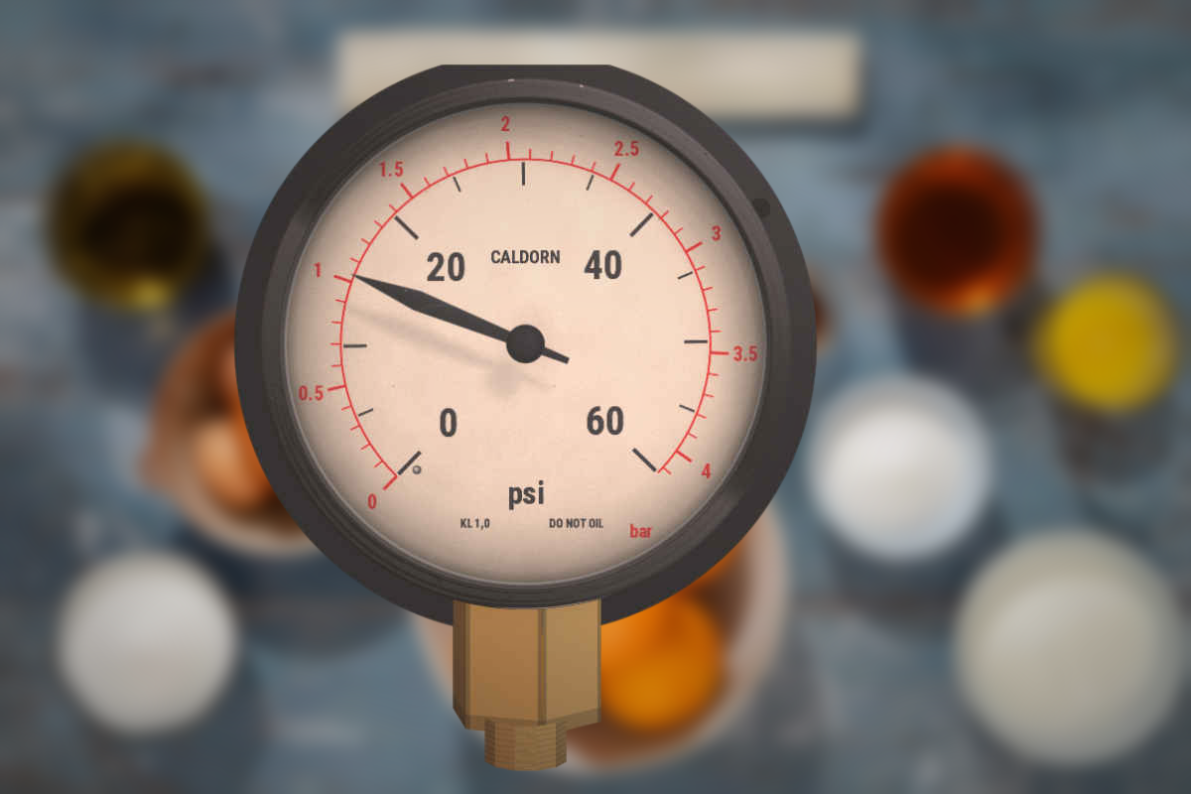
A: 15 (psi)
